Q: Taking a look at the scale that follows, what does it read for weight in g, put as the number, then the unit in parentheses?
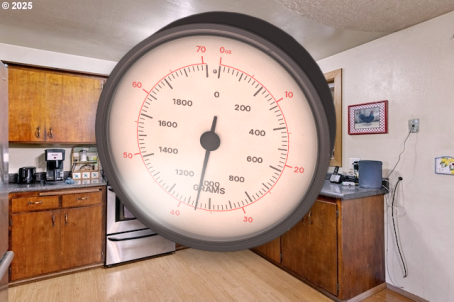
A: 1060 (g)
